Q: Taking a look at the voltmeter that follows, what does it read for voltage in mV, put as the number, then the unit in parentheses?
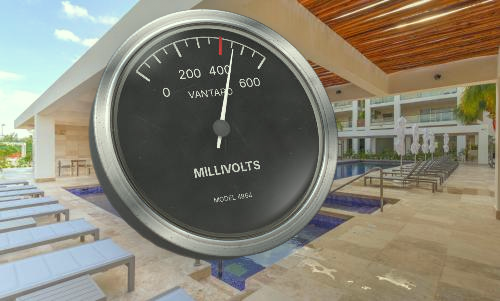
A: 450 (mV)
